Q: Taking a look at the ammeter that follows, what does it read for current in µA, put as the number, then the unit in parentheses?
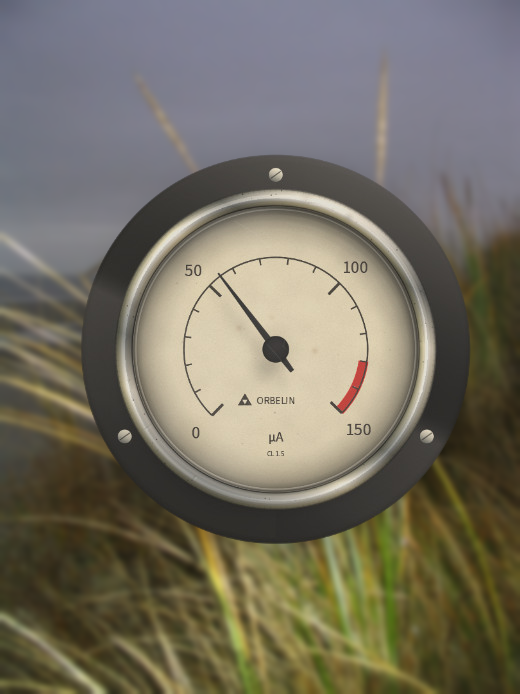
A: 55 (µA)
